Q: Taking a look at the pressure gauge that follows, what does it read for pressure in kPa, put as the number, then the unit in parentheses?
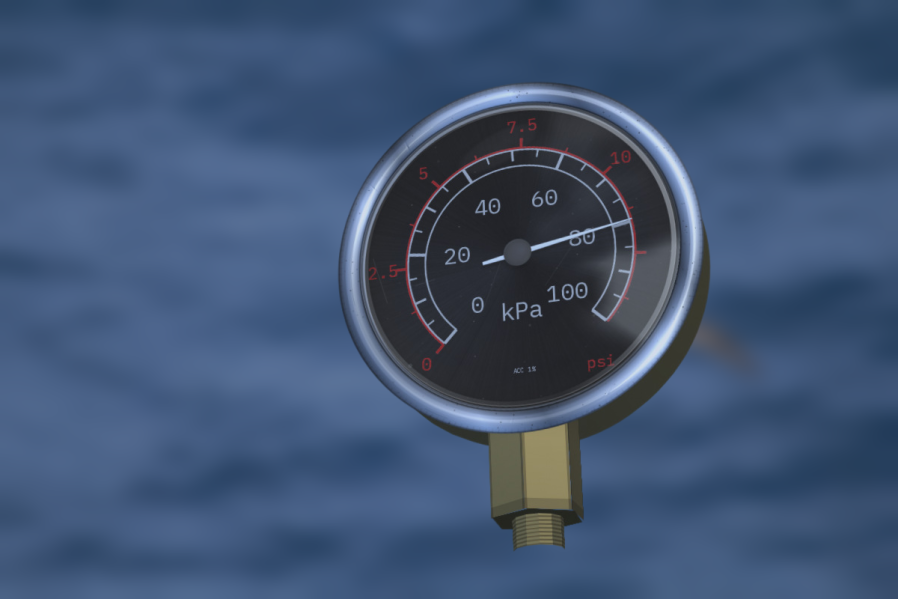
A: 80 (kPa)
